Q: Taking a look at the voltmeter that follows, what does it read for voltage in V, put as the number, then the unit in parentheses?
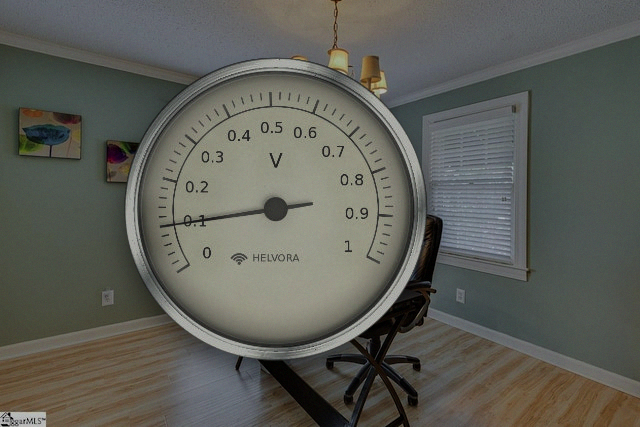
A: 0.1 (V)
